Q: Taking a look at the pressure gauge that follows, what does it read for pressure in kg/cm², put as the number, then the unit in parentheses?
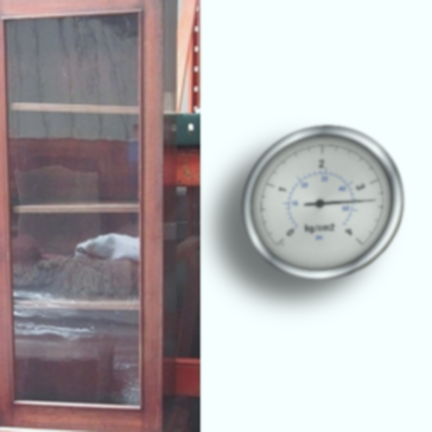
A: 3.3 (kg/cm²)
